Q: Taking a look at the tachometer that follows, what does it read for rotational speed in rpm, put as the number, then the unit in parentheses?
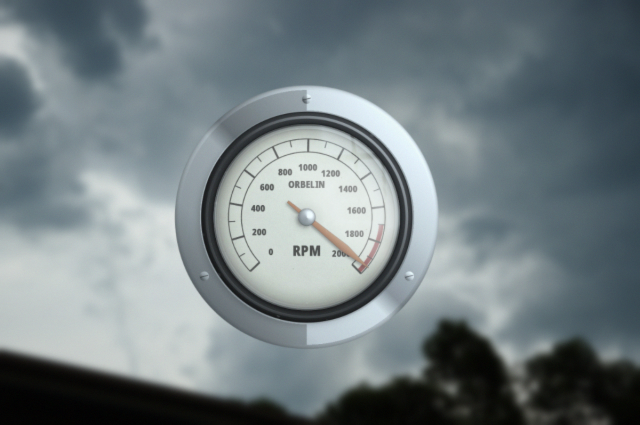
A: 1950 (rpm)
